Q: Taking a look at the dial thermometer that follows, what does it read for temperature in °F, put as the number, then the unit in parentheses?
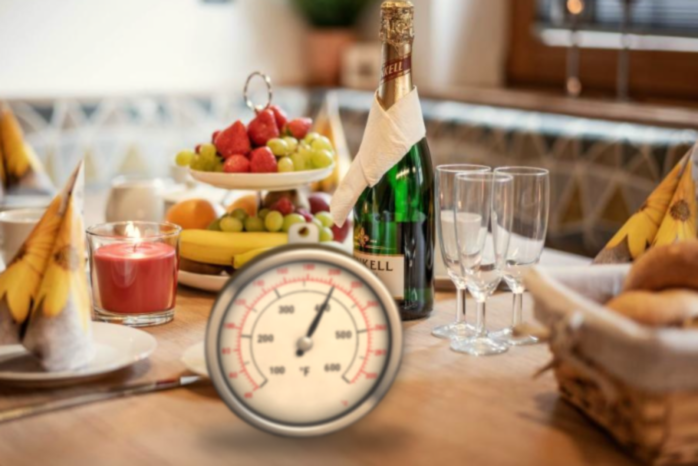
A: 400 (°F)
